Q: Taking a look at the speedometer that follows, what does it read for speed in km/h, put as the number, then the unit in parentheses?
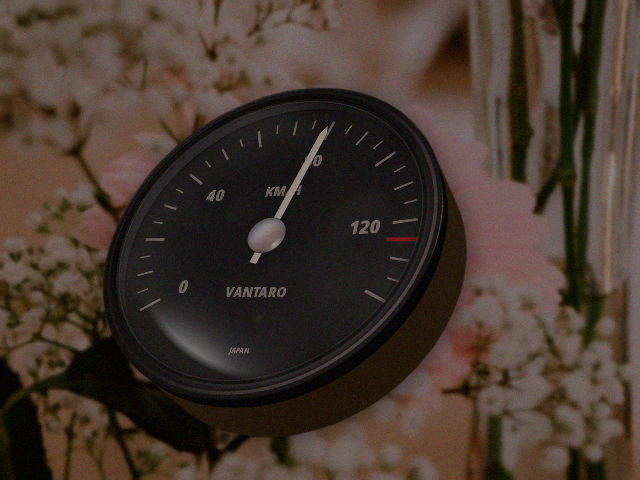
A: 80 (km/h)
